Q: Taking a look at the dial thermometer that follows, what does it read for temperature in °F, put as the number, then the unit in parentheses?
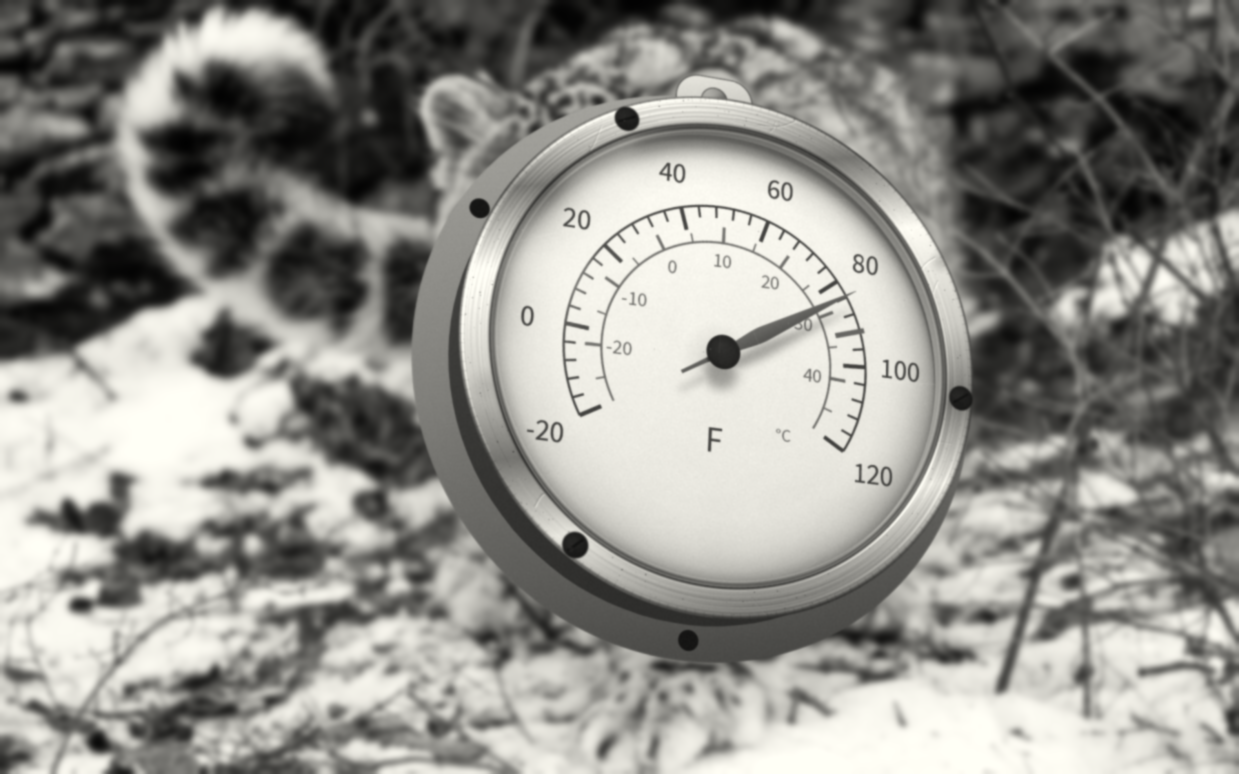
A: 84 (°F)
